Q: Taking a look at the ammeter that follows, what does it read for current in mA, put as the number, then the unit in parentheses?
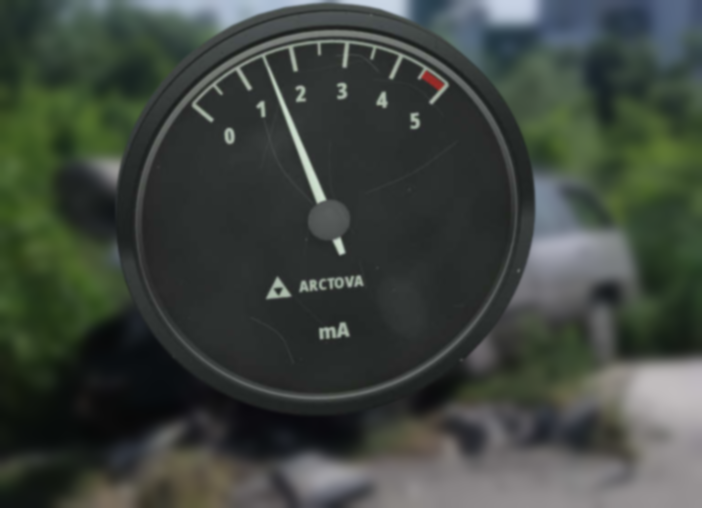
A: 1.5 (mA)
